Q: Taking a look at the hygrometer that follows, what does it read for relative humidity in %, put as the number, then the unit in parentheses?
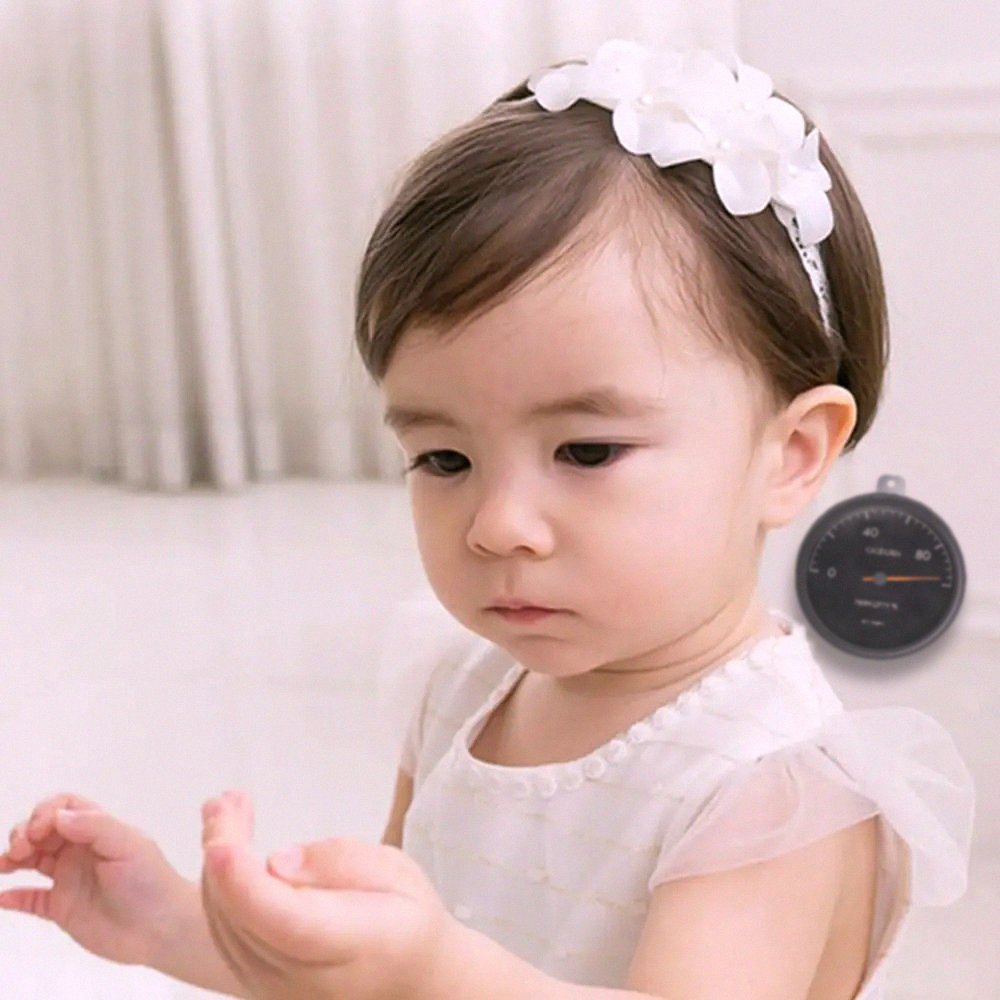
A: 96 (%)
